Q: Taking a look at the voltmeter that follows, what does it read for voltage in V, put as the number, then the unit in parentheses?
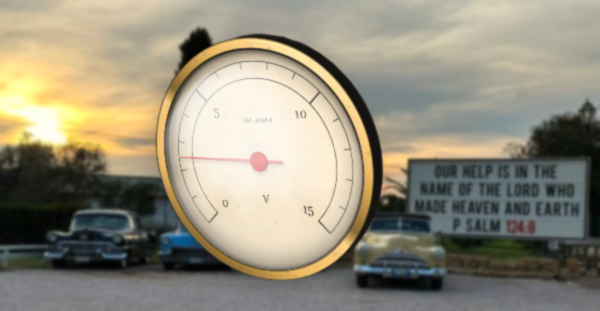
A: 2.5 (V)
